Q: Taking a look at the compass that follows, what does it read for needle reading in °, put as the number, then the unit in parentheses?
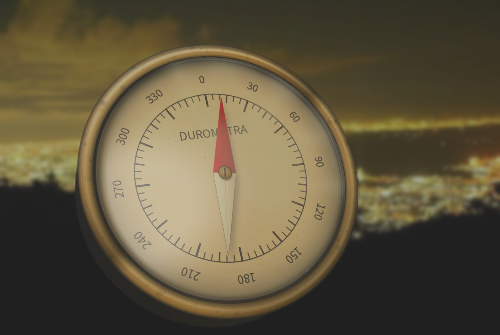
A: 10 (°)
